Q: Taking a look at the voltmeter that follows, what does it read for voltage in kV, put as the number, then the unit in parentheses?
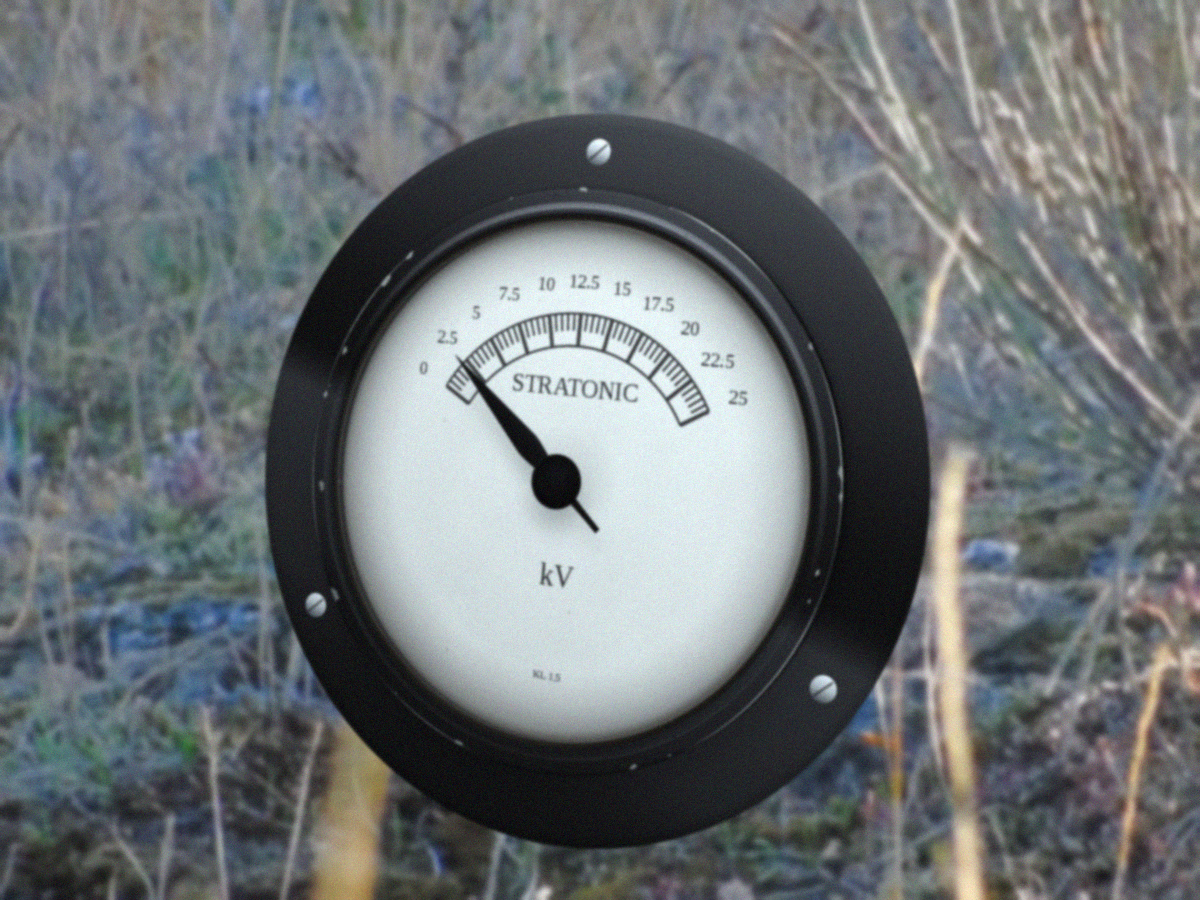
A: 2.5 (kV)
